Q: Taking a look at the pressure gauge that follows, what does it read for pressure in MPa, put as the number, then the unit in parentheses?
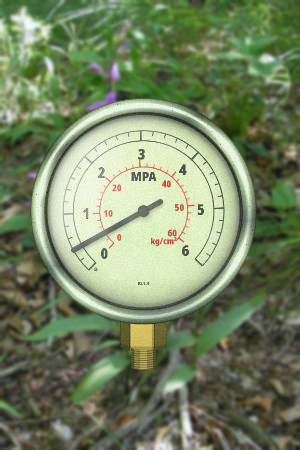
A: 0.4 (MPa)
